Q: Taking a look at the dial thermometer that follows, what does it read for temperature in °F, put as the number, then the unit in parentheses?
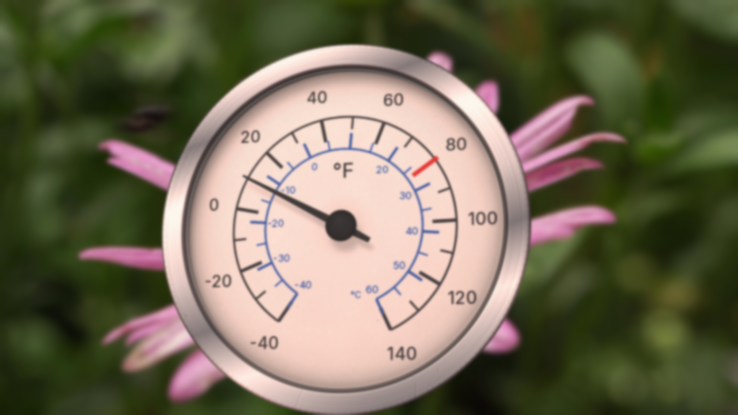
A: 10 (°F)
